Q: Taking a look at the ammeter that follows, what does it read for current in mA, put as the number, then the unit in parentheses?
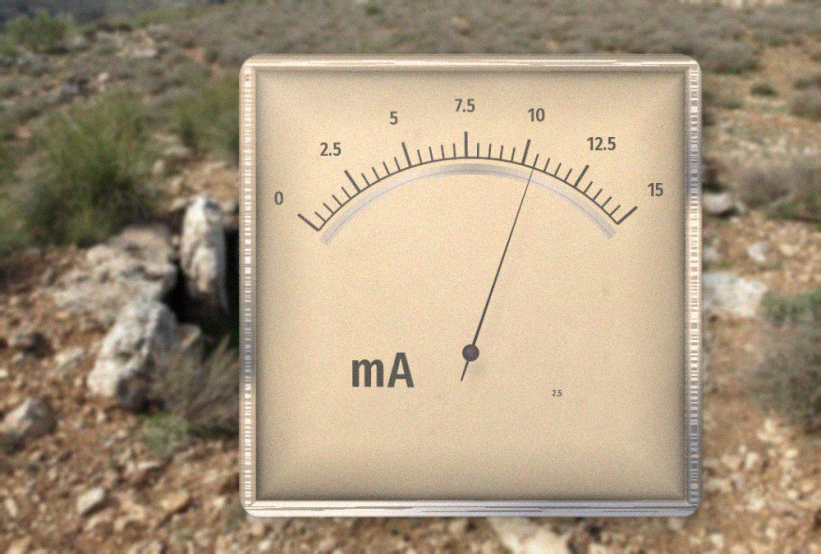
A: 10.5 (mA)
